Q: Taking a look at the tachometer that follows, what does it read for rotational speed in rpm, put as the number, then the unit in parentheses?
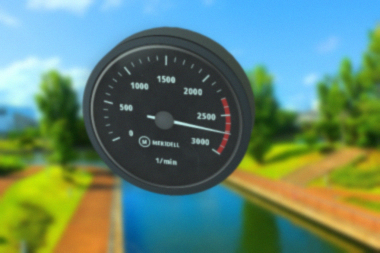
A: 2700 (rpm)
